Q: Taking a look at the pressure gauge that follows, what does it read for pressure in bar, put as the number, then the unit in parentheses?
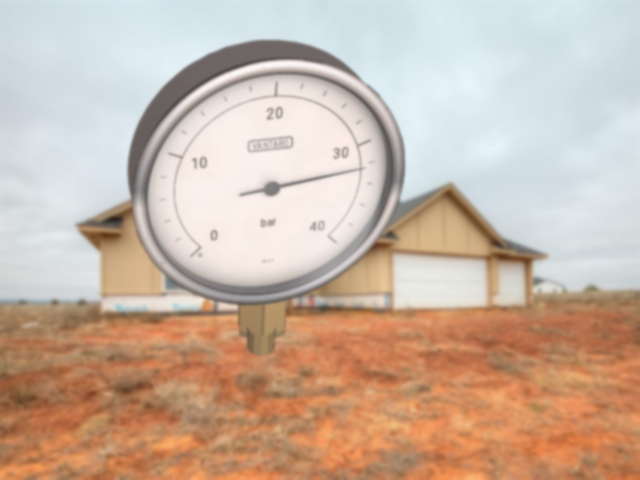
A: 32 (bar)
